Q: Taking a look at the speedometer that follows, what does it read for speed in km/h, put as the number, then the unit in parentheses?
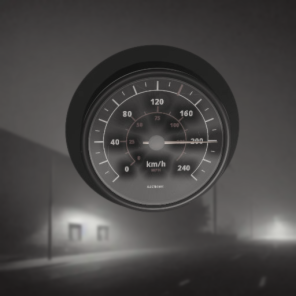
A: 200 (km/h)
